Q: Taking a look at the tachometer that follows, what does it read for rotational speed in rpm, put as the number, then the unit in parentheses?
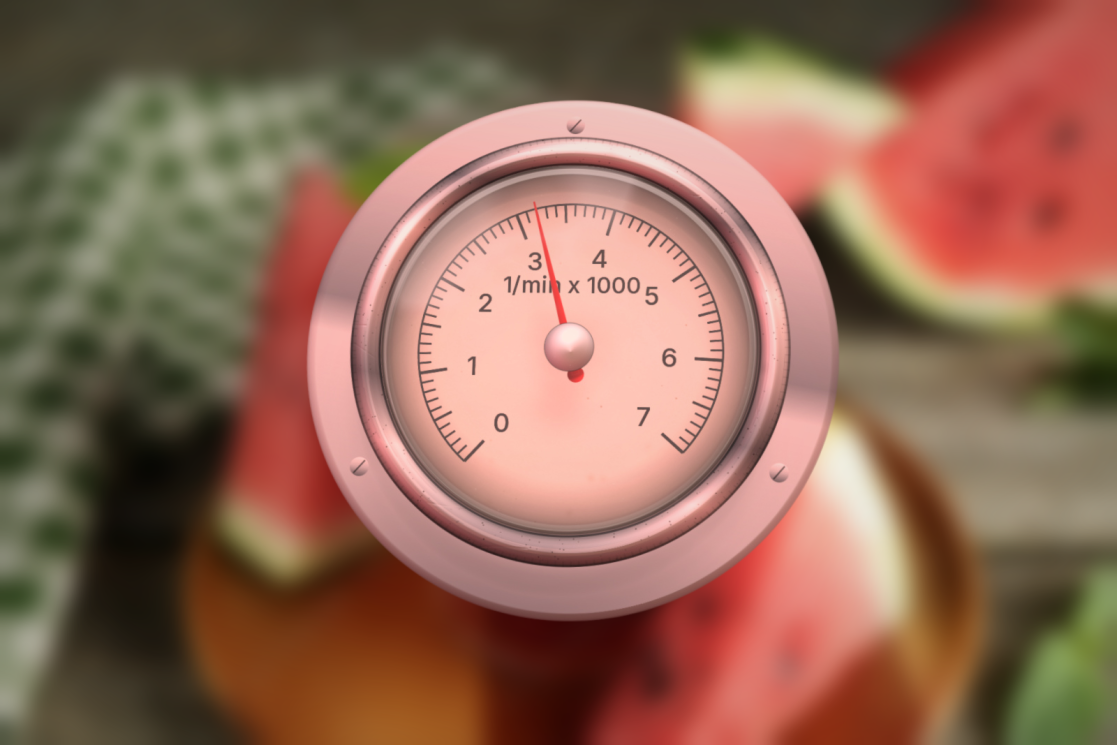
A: 3200 (rpm)
